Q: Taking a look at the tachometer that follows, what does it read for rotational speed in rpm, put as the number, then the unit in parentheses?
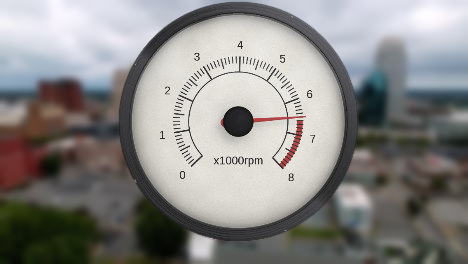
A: 6500 (rpm)
